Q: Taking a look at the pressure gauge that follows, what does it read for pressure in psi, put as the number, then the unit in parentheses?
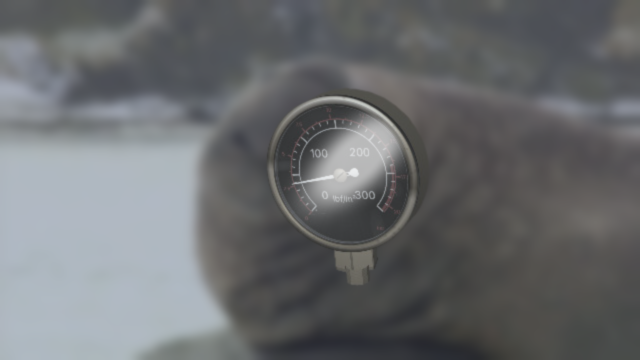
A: 40 (psi)
